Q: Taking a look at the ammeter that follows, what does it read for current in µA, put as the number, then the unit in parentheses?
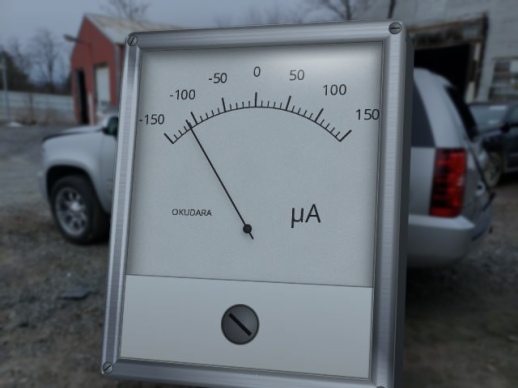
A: -110 (µA)
